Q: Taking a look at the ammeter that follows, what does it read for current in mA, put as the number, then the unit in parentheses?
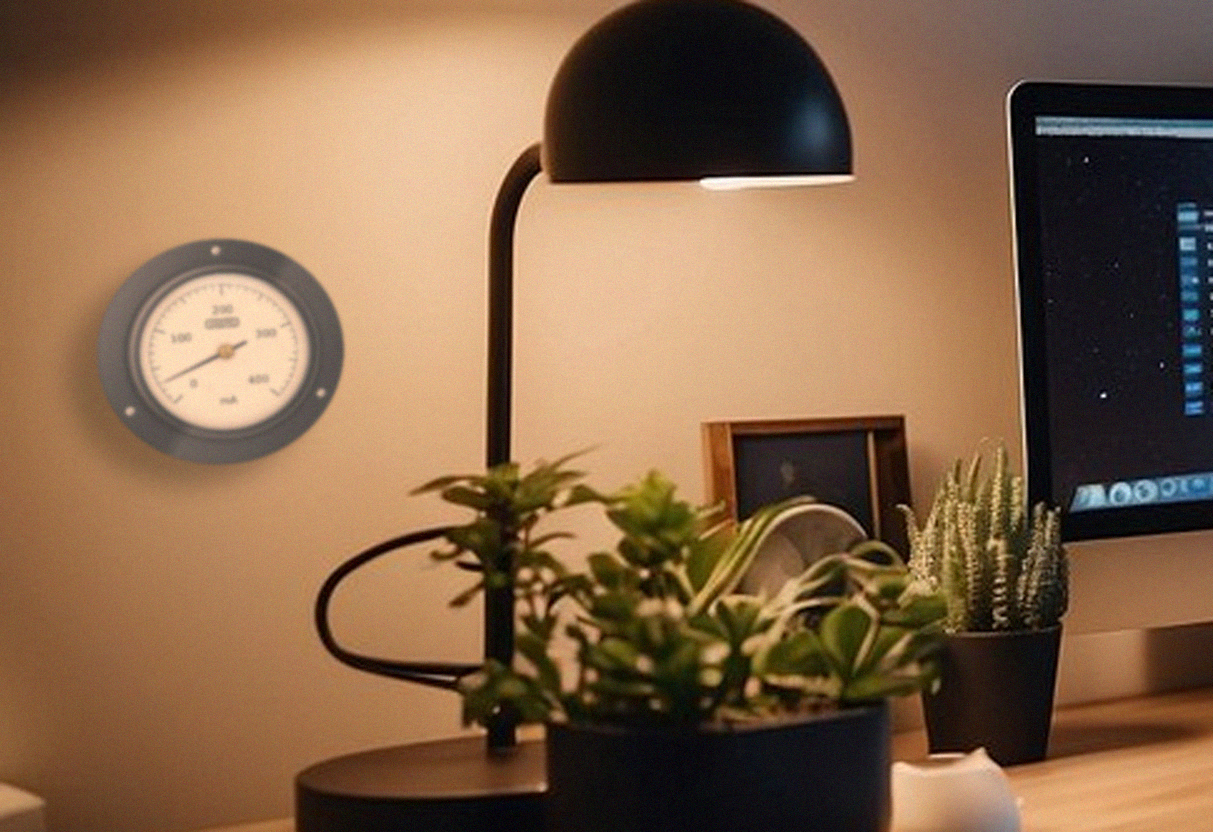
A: 30 (mA)
